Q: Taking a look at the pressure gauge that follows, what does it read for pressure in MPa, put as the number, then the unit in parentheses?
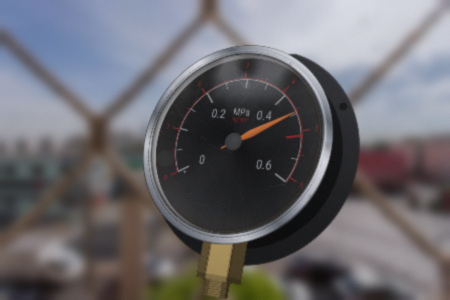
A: 0.45 (MPa)
